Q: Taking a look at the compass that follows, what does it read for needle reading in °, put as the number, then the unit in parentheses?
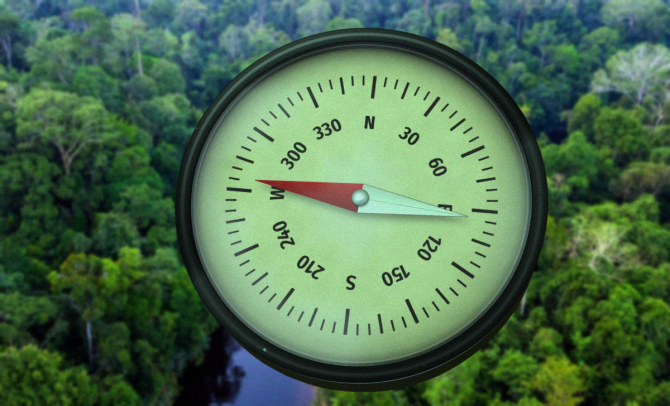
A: 275 (°)
